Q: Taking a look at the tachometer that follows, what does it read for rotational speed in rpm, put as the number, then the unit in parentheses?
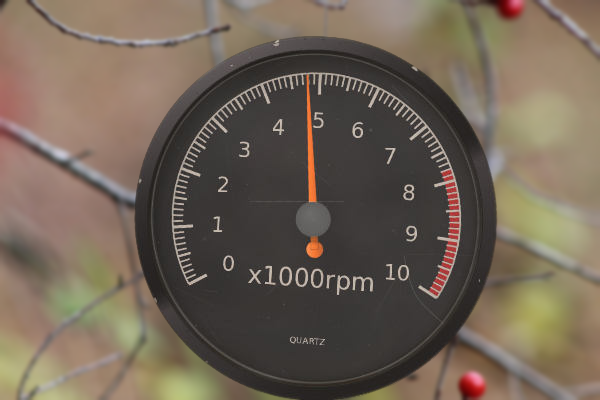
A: 4800 (rpm)
